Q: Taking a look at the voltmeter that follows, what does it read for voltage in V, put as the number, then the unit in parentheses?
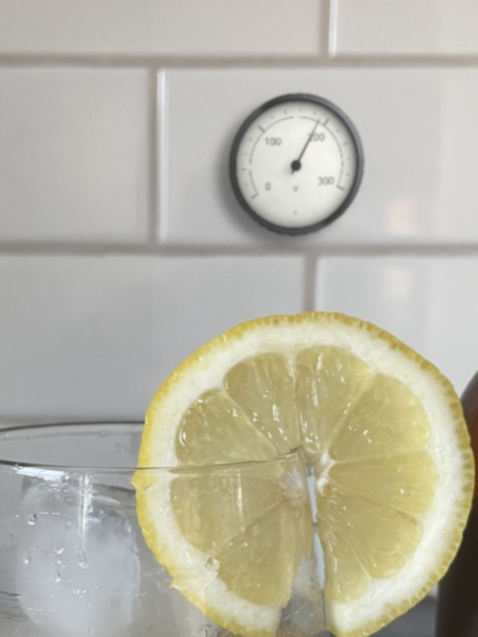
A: 190 (V)
